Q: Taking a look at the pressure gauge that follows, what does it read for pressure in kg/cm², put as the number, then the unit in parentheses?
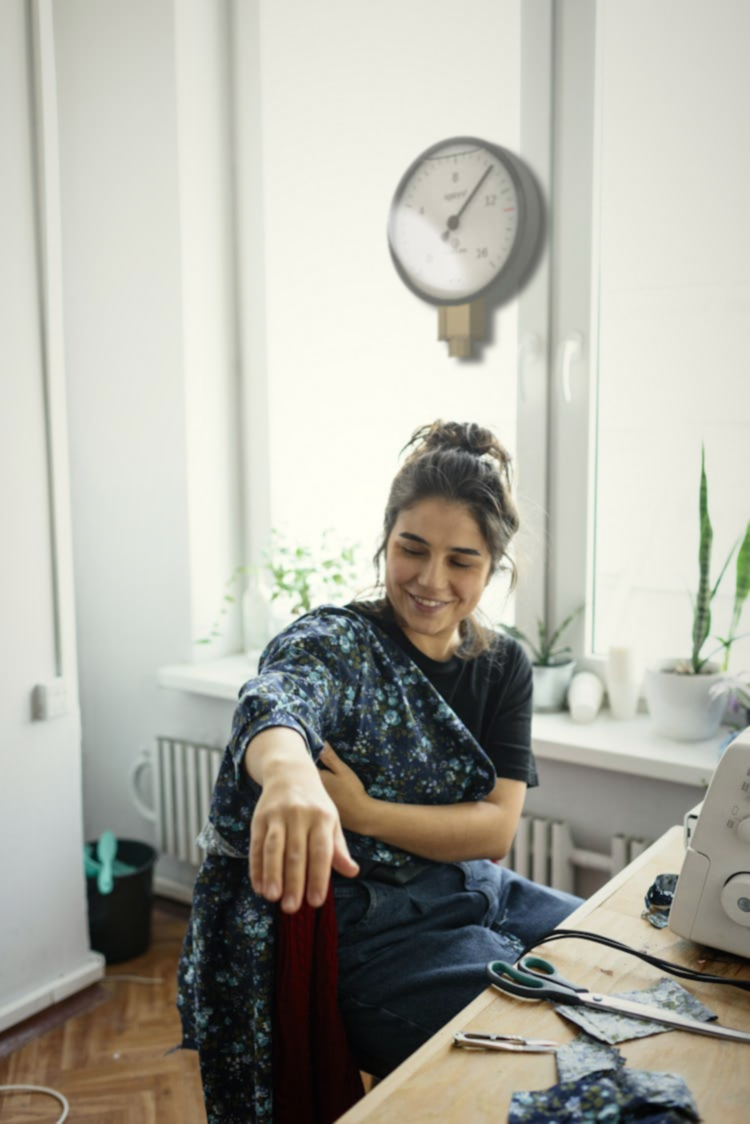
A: 10.5 (kg/cm²)
